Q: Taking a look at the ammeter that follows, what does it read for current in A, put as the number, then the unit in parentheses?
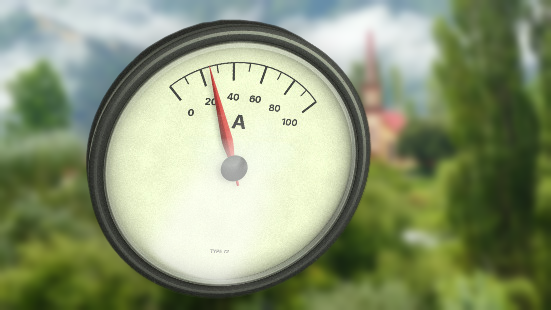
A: 25 (A)
